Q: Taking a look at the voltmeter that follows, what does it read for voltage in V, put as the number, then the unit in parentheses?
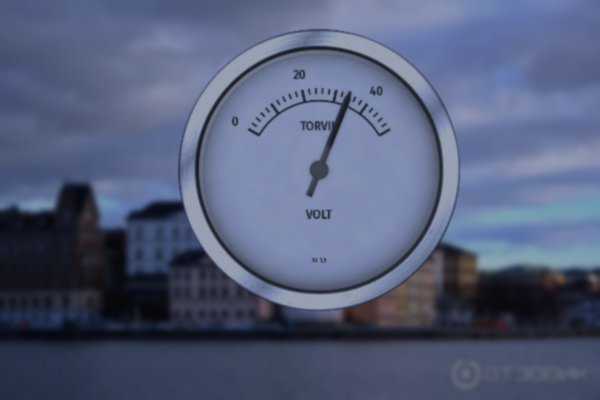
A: 34 (V)
